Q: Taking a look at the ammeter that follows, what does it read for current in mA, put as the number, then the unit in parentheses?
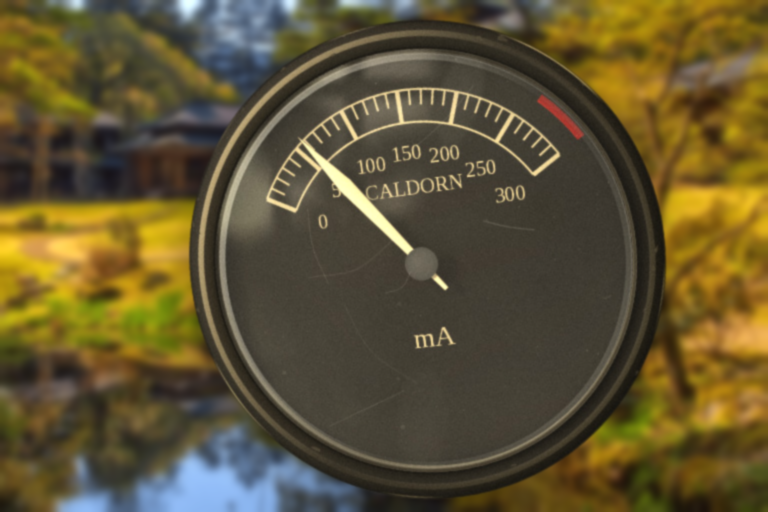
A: 60 (mA)
